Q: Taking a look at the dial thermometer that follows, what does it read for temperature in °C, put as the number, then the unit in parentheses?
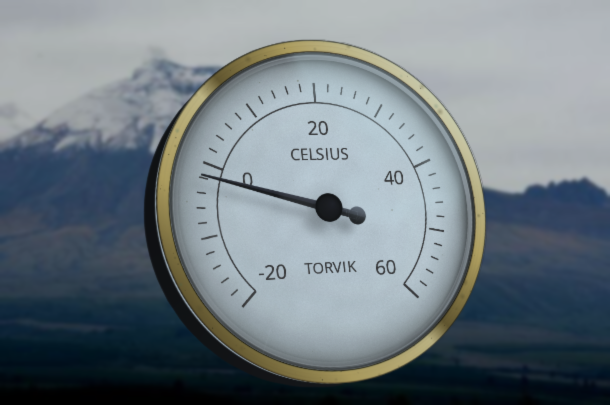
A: -2 (°C)
